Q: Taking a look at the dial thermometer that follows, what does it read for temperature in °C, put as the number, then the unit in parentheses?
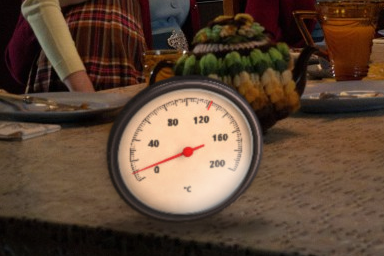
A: 10 (°C)
